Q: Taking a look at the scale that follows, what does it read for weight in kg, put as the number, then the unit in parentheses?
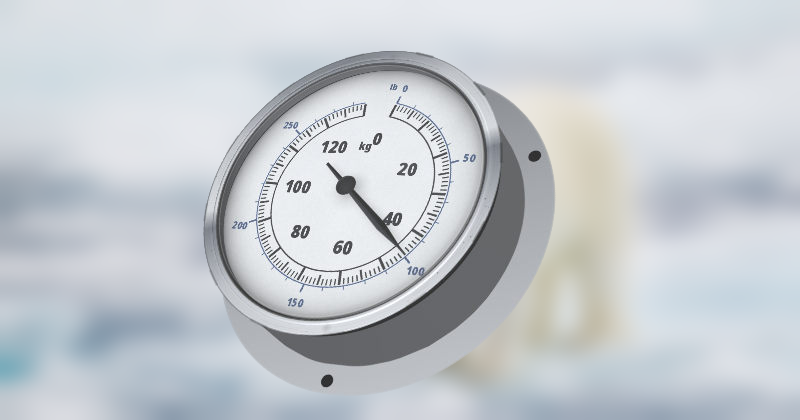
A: 45 (kg)
